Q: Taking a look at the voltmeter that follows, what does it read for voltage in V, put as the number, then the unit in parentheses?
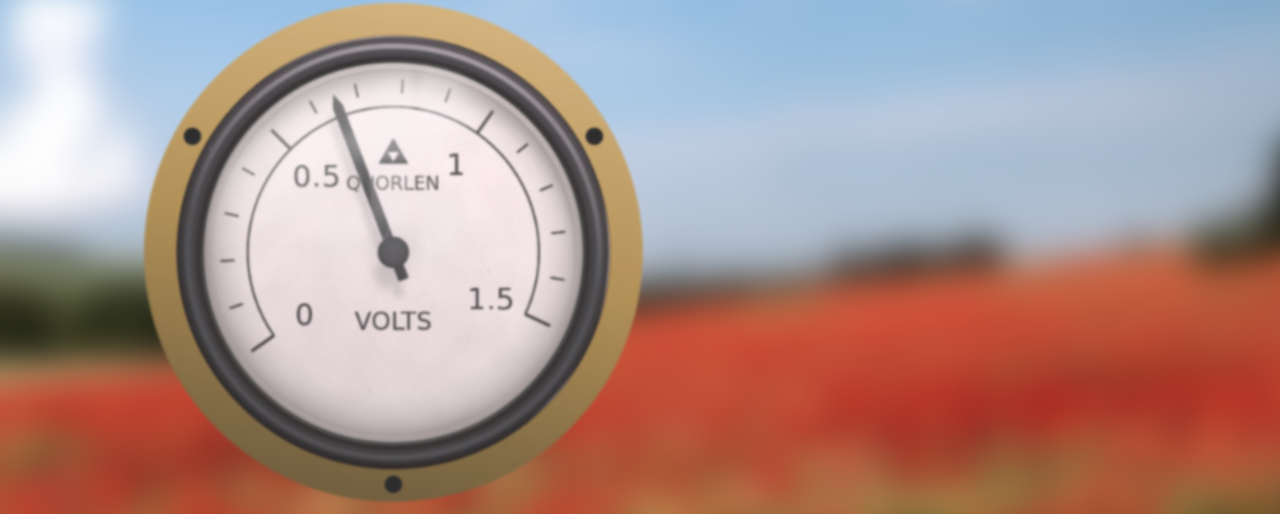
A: 0.65 (V)
